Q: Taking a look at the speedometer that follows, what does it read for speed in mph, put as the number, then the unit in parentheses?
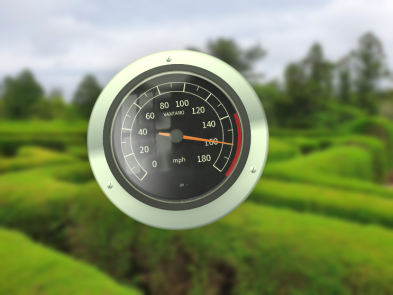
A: 160 (mph)
